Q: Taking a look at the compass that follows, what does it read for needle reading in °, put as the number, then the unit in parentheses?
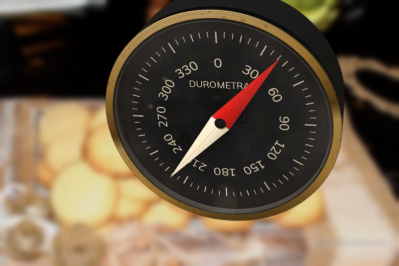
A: 40 (°)
